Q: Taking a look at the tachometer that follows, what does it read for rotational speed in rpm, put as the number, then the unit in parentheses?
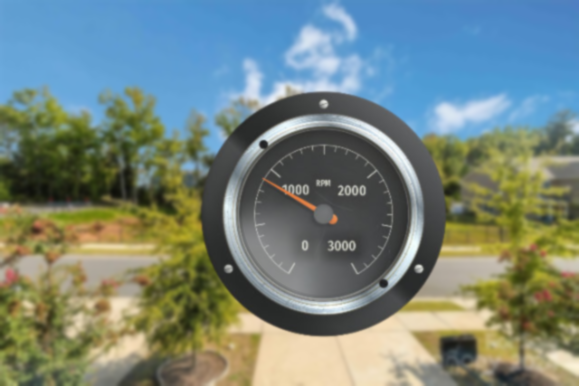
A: 900 (rpm)
